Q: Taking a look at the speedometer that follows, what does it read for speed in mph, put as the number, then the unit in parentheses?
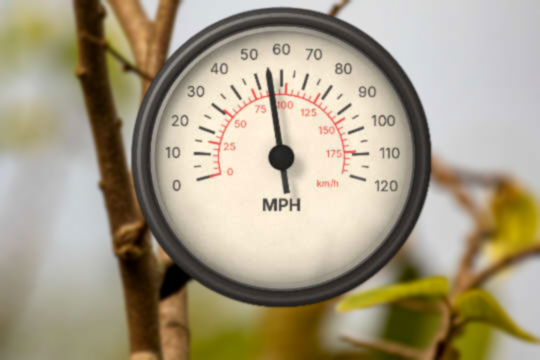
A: 55 (mph)
